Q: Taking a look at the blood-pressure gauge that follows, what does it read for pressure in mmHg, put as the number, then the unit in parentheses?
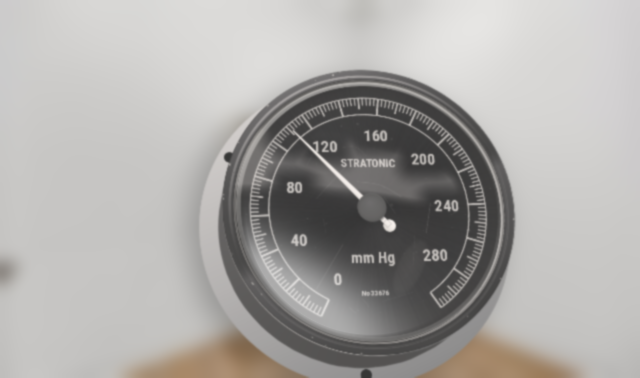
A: 110 (mmHg)
